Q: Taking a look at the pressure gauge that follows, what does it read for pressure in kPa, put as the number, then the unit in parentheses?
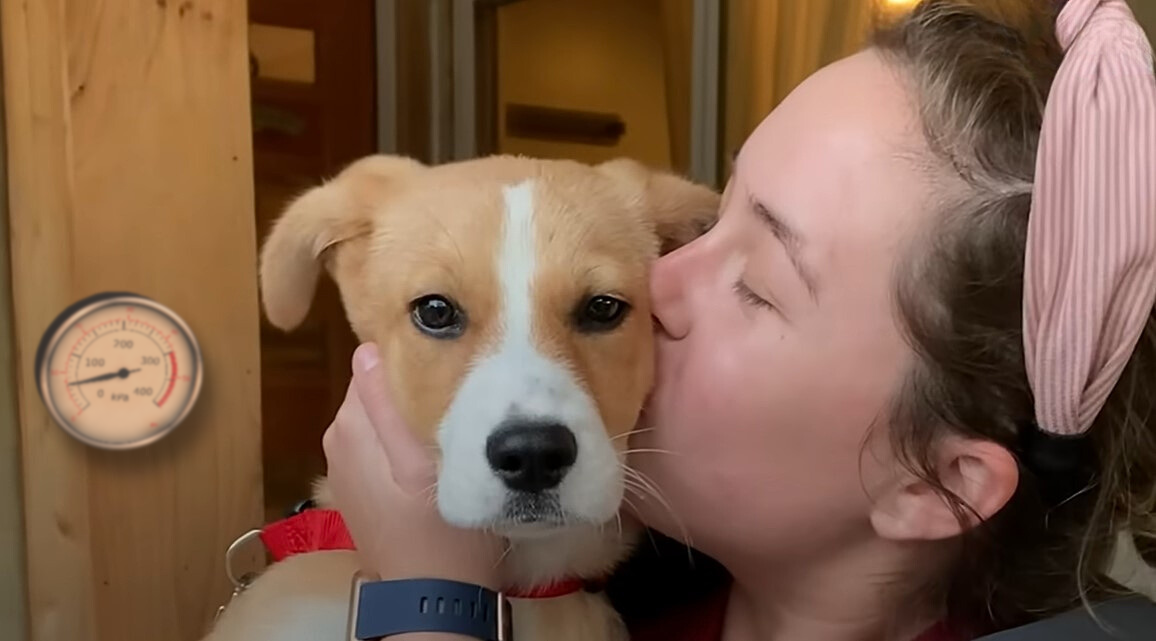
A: 50 (kPa)
